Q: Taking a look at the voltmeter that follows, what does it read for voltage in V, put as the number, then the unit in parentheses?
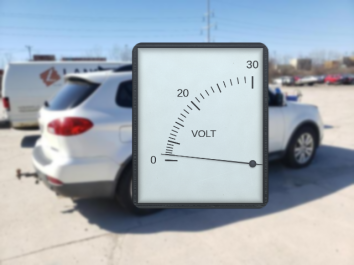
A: 5 (V)
